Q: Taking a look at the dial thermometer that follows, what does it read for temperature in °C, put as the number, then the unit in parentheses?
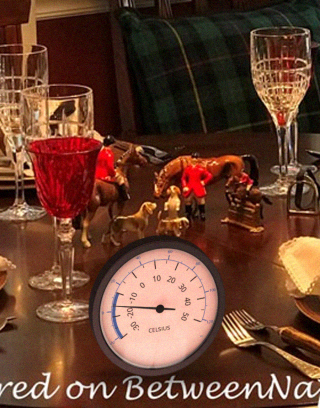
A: -15 (°C)
